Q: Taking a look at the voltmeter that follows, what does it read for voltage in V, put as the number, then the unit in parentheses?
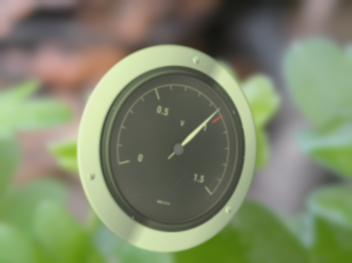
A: 0.95 (V)
